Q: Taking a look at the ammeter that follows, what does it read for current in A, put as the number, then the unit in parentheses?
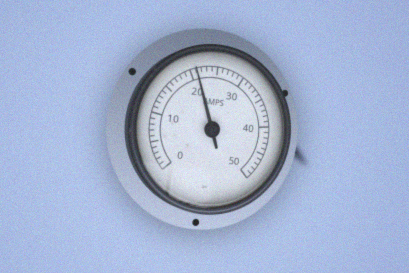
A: 21 (A)
